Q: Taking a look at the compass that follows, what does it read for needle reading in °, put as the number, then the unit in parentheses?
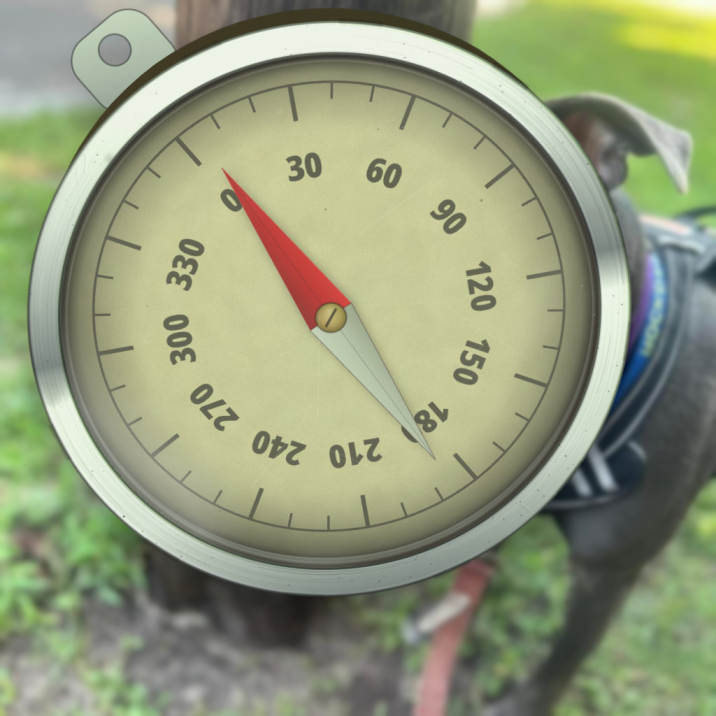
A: 5 (°)
